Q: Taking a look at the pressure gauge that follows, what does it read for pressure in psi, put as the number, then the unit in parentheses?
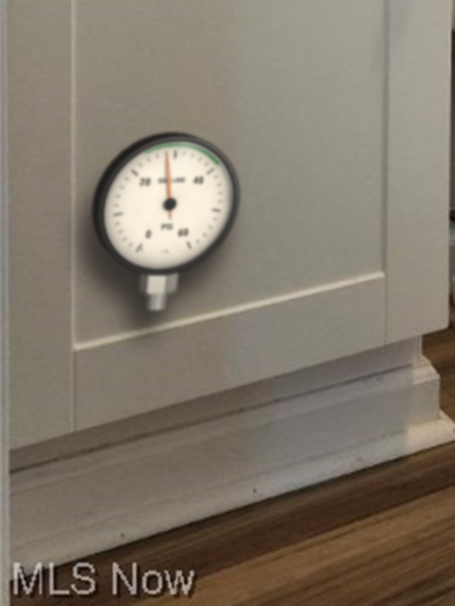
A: 28 (psi)
